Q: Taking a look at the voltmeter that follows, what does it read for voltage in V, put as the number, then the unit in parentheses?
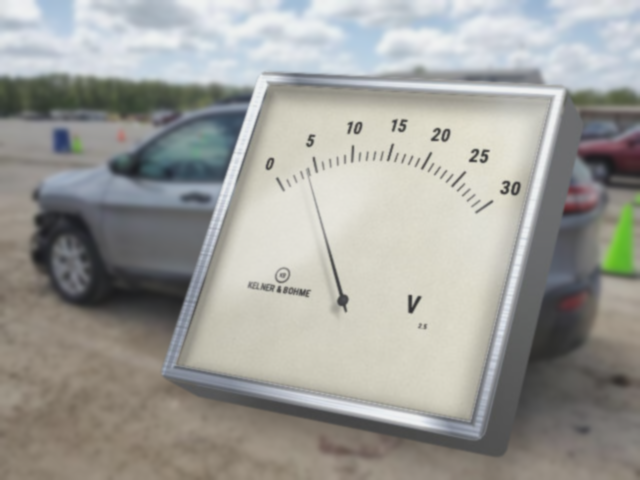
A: 4 (V)
